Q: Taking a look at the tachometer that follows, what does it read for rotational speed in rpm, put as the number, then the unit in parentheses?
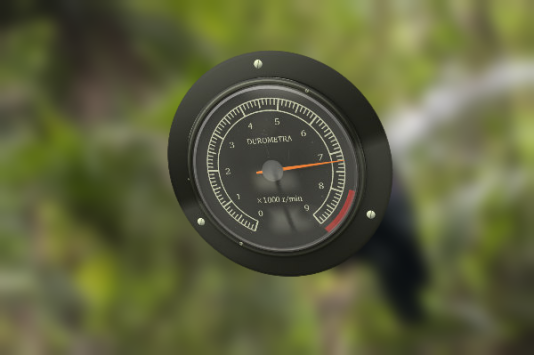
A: 7200 (rpm)
